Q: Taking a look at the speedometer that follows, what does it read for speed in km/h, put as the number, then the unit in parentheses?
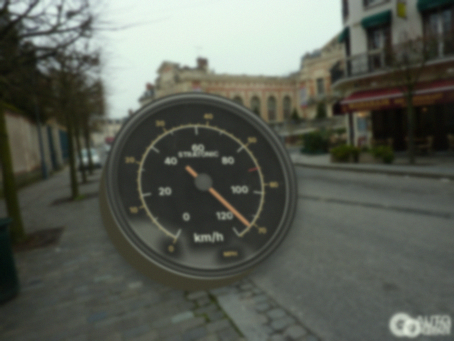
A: 115 (km/h)
